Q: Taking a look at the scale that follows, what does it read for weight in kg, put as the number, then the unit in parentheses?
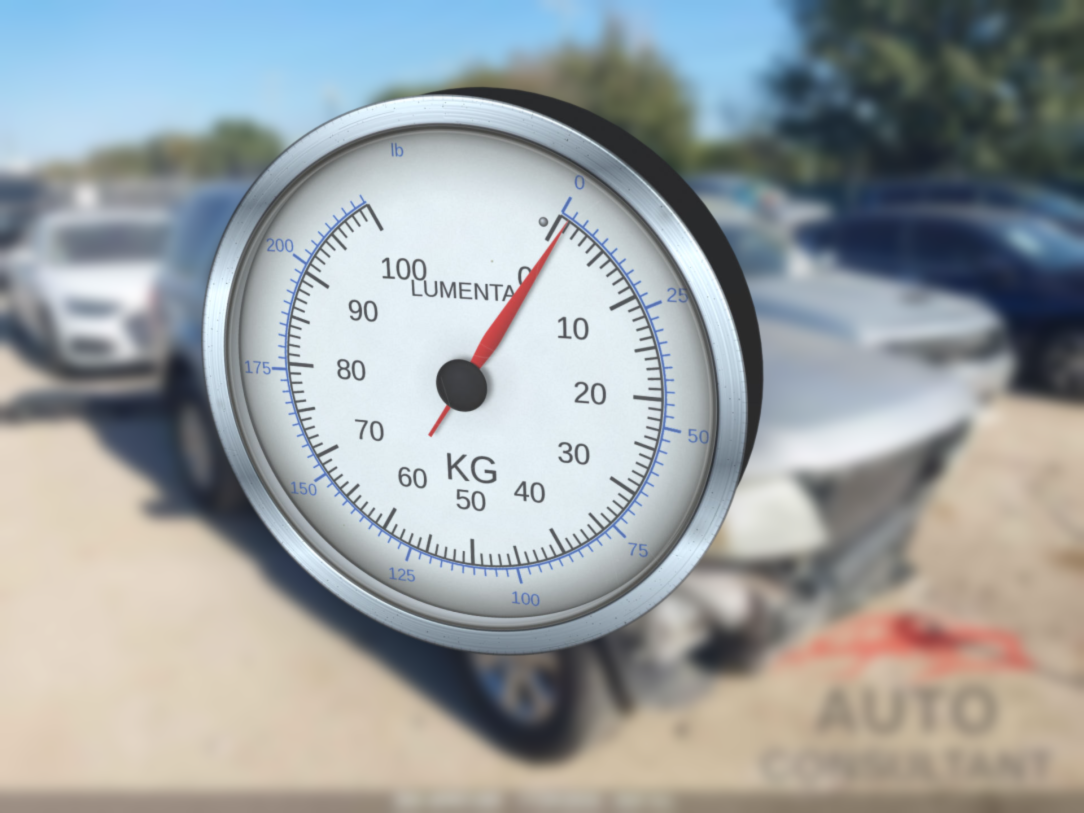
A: 1 (kg)
